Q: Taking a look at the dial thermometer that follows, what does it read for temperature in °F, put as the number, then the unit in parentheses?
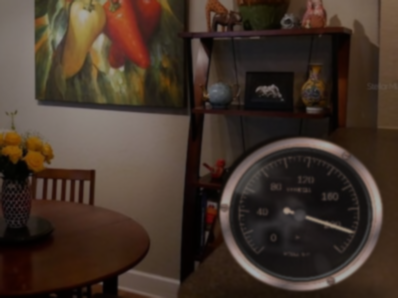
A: 200 (°F)
